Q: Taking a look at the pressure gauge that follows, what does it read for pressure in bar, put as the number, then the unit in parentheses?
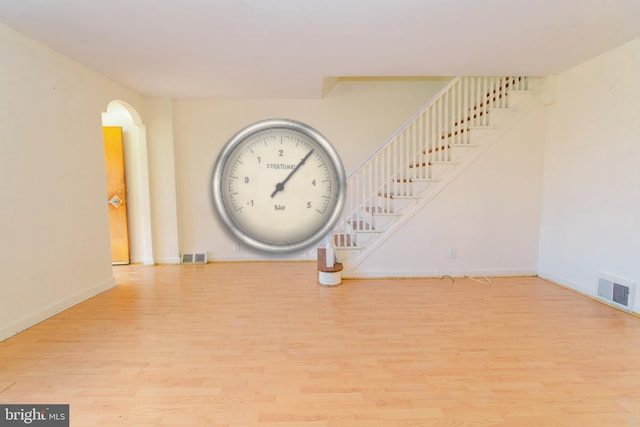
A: 3 (bar)
